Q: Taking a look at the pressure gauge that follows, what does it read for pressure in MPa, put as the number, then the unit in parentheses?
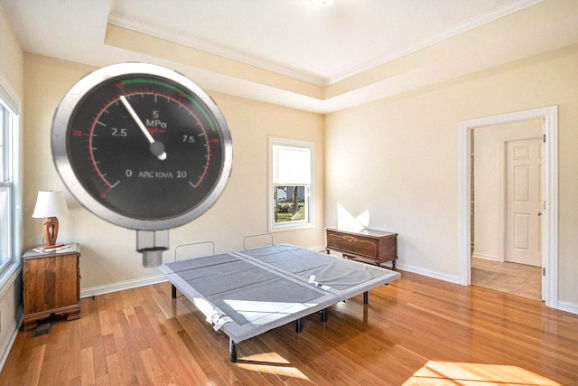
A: 3.75 (MPa)
